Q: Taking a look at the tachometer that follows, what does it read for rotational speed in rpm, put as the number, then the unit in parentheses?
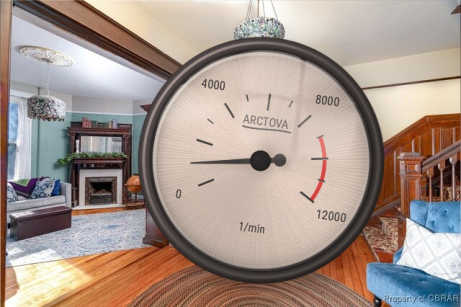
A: 1000 (rpm)
